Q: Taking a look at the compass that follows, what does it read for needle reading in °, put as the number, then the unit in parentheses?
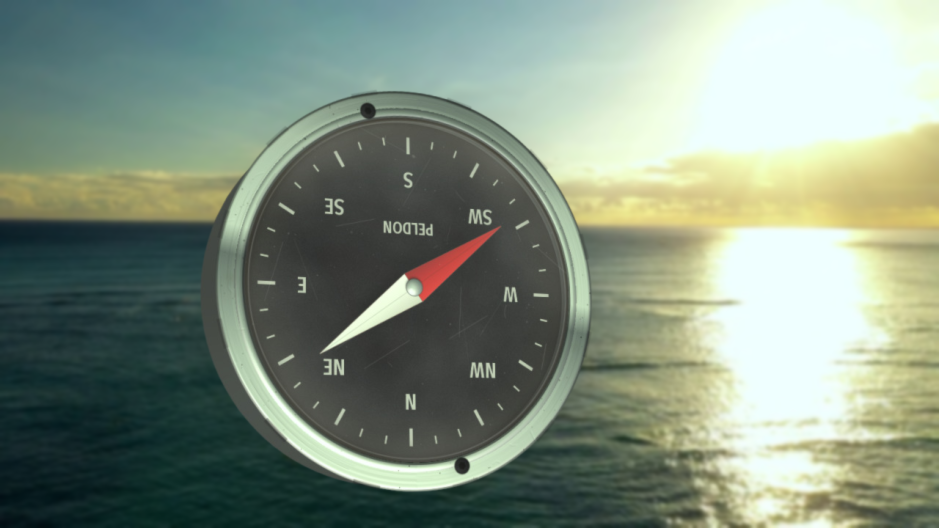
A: 235 (°)
